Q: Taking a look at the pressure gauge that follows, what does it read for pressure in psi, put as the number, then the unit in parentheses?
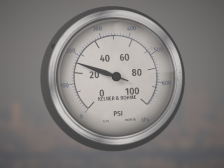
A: 25 (psi)
